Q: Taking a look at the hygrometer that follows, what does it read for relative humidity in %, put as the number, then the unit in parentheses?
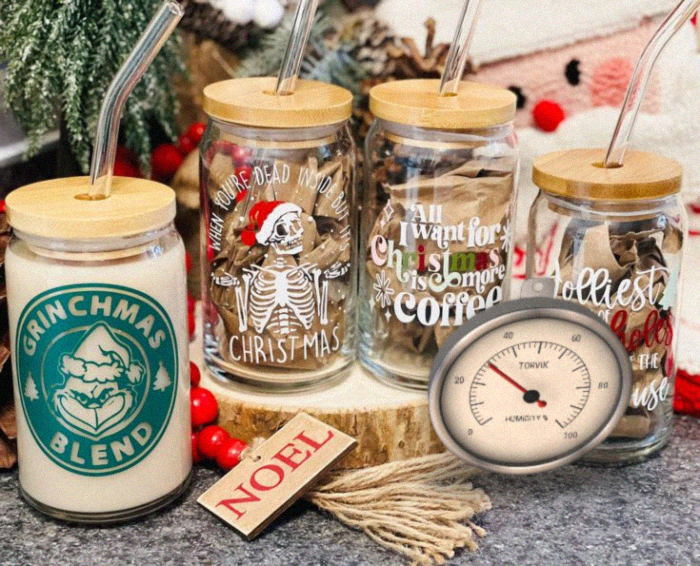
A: 30 (%)
